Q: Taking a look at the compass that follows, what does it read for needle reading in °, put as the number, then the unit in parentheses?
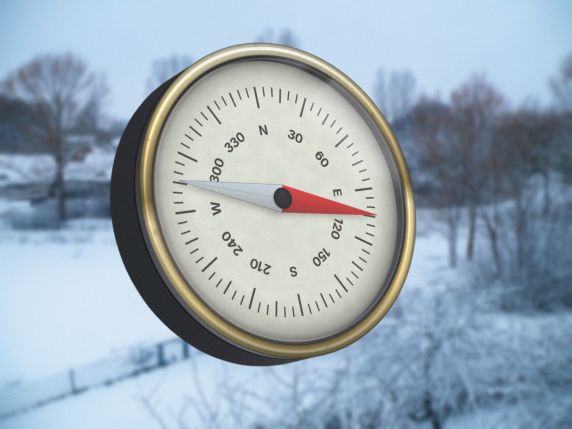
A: 105 (°)
